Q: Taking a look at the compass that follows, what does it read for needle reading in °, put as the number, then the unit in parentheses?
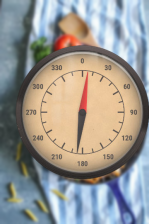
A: 7.5 (°)
